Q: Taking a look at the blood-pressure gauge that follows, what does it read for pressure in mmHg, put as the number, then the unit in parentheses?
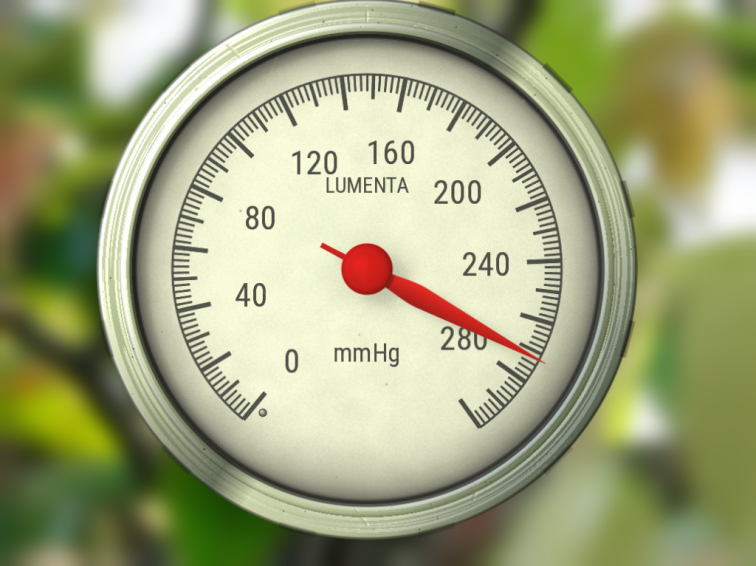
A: 272 (mmHg)
